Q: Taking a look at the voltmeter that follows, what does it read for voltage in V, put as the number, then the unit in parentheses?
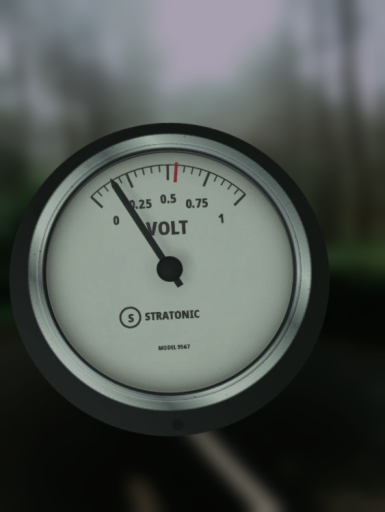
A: 0.15 (V)
